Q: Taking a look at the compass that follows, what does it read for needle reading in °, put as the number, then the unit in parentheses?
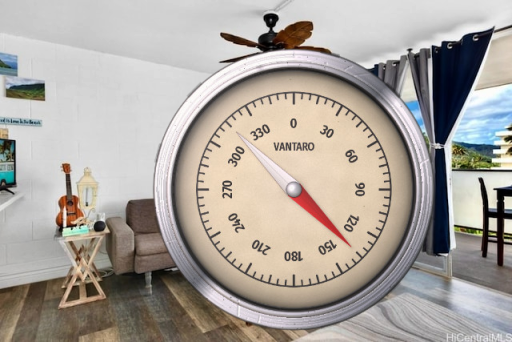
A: 135 (°)
